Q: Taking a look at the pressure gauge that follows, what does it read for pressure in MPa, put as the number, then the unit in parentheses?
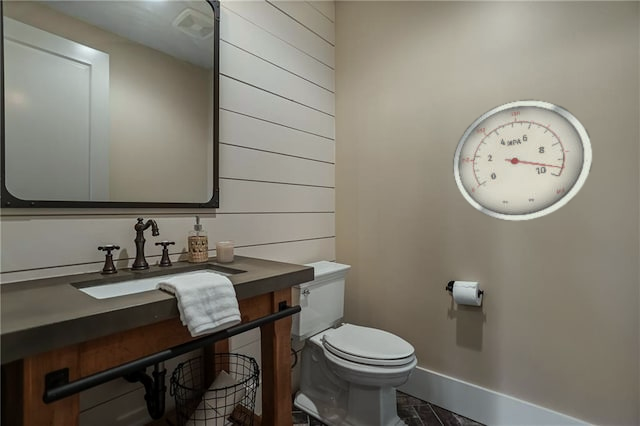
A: 9.5 (MPa)
